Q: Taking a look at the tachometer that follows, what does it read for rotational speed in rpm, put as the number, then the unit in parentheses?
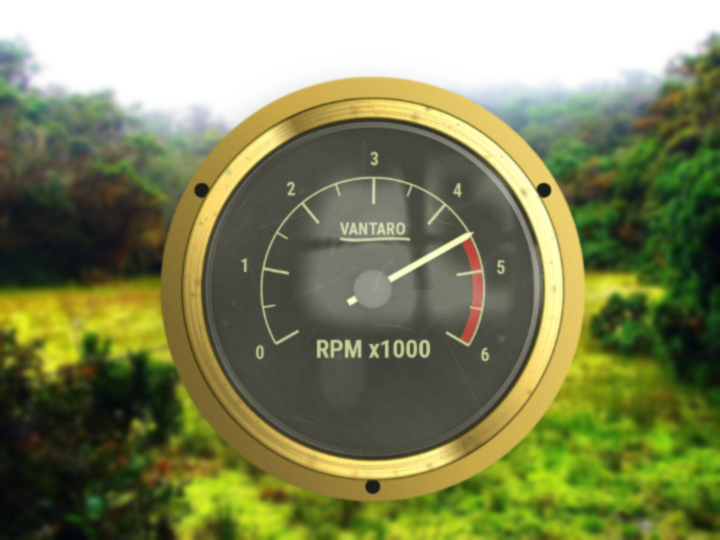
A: 4500 (rpm)
